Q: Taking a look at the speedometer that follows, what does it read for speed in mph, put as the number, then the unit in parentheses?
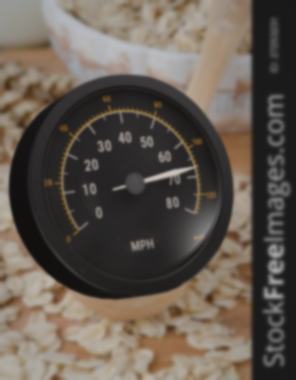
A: 67.5 (mph)
